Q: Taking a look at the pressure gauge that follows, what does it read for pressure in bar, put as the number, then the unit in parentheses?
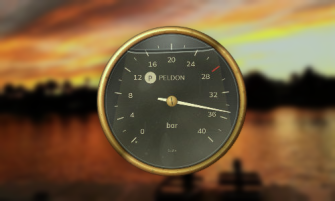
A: 35 (bar)
